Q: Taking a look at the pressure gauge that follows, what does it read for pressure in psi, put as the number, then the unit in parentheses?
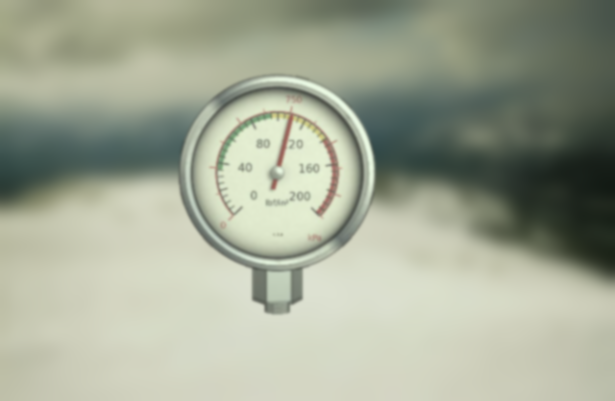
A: 110 (psi)
